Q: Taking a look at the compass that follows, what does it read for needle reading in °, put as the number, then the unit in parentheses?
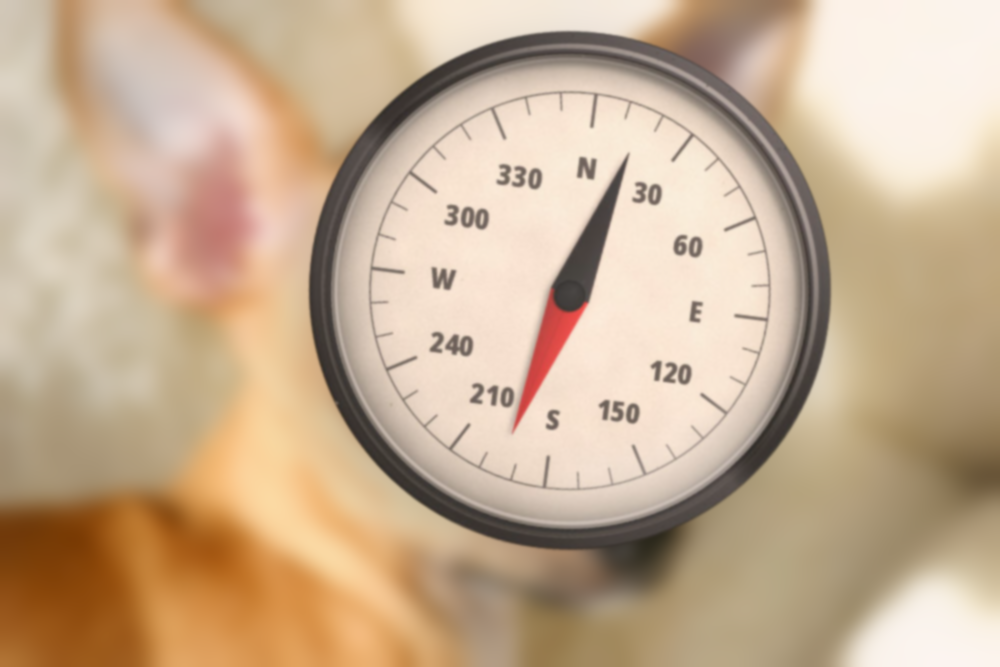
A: 195 (°)
